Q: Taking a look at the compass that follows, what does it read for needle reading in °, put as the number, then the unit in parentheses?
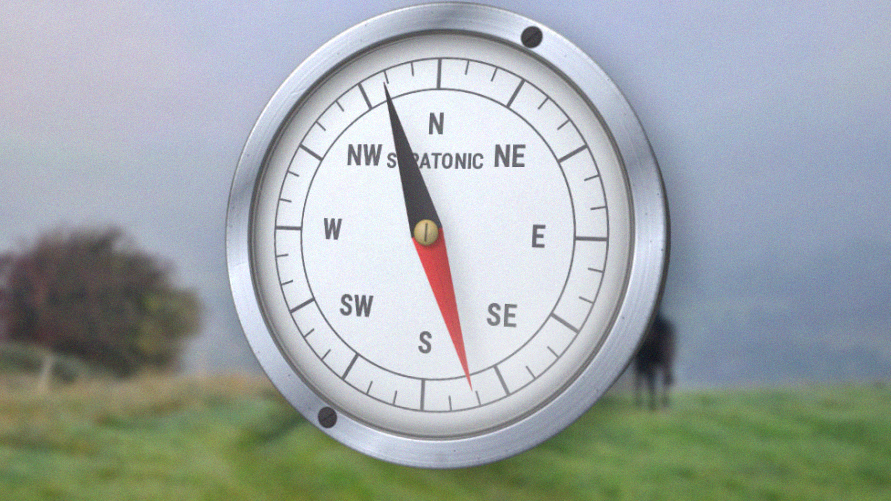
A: 160 (°)
